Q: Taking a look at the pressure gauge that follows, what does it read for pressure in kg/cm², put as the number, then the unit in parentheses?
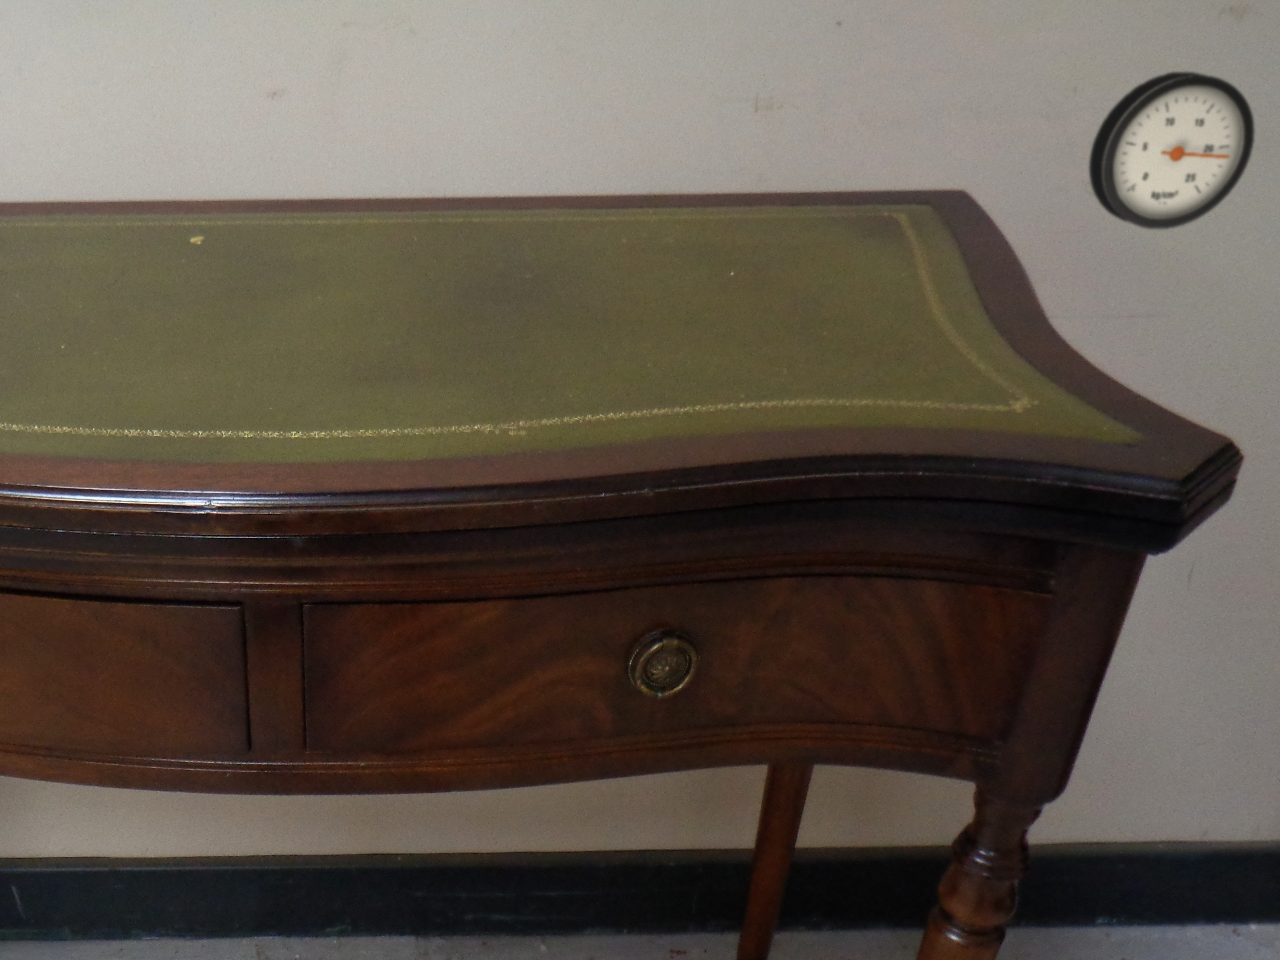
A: 21 (kg/cm²)
